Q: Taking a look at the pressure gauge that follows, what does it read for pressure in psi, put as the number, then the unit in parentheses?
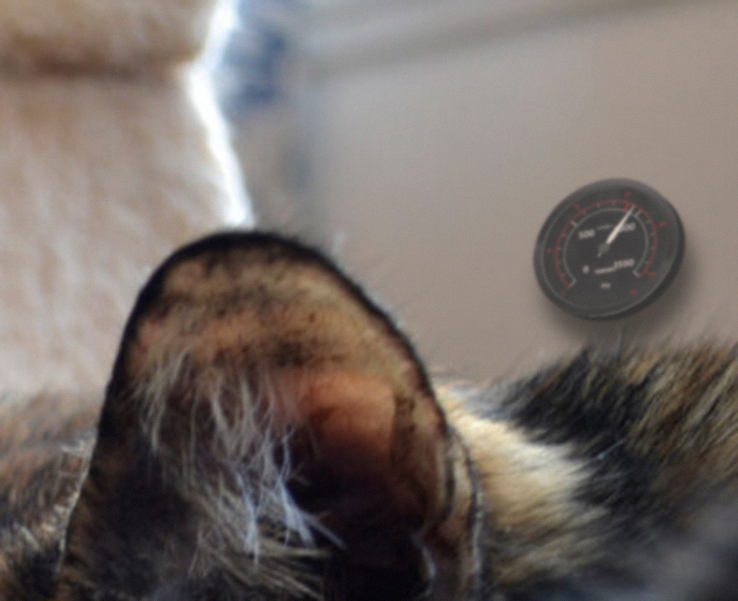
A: 950 (psi)
